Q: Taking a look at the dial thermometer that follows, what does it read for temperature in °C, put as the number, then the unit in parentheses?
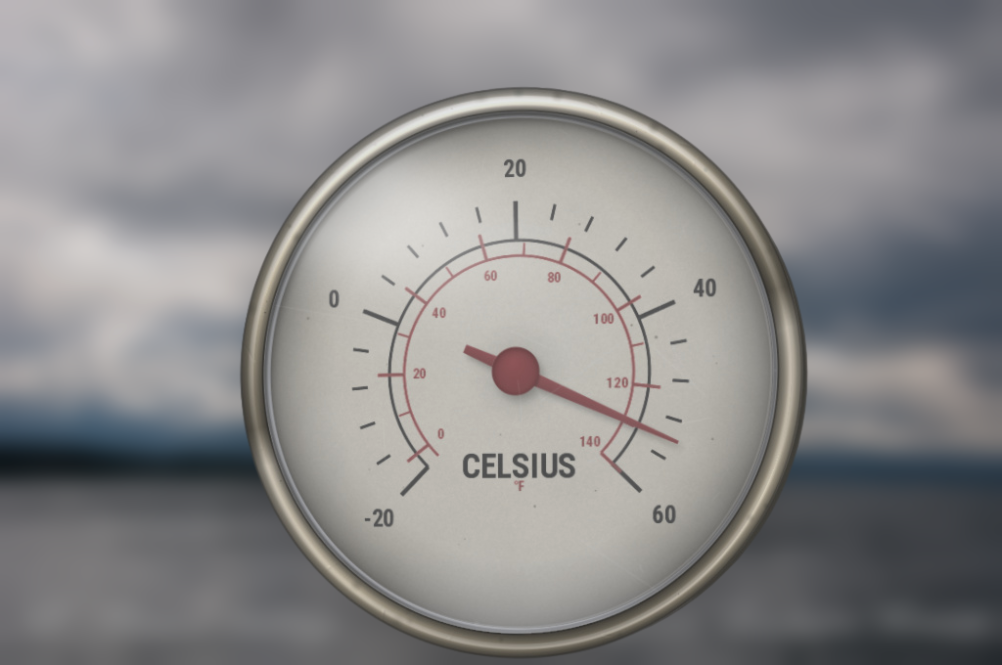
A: 54 (°C)
